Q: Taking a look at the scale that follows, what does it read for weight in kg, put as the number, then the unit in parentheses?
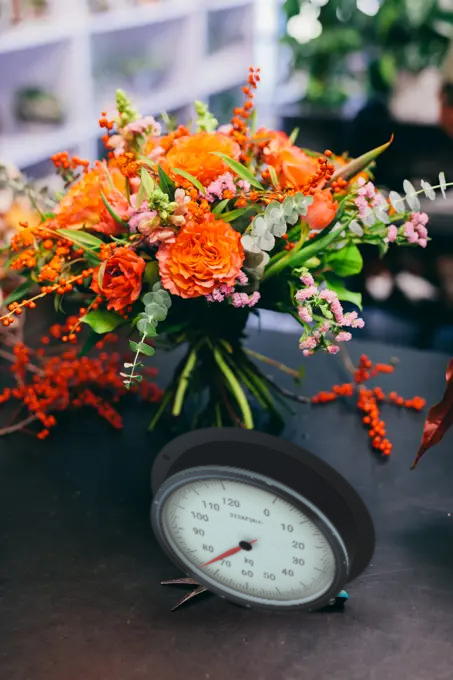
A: 75 (kg)
